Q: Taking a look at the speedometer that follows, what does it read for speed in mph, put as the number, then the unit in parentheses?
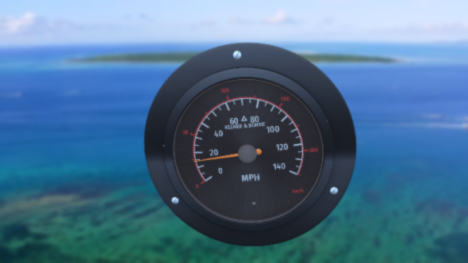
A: 15 (mph)
